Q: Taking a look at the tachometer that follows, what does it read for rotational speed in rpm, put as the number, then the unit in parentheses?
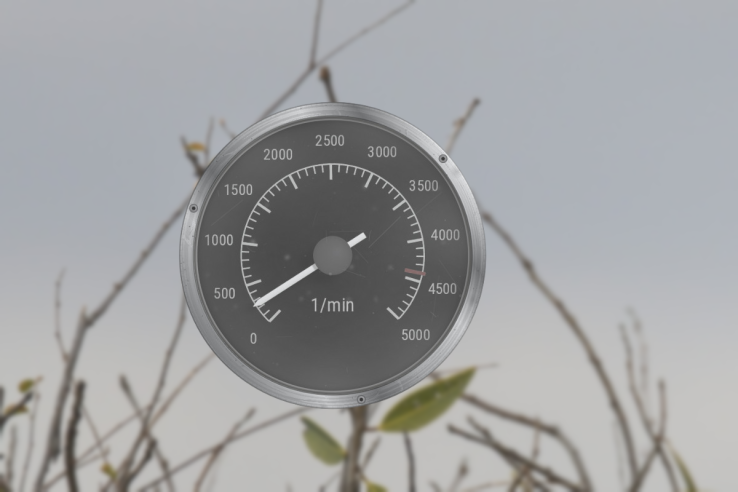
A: 250 (rpm)
